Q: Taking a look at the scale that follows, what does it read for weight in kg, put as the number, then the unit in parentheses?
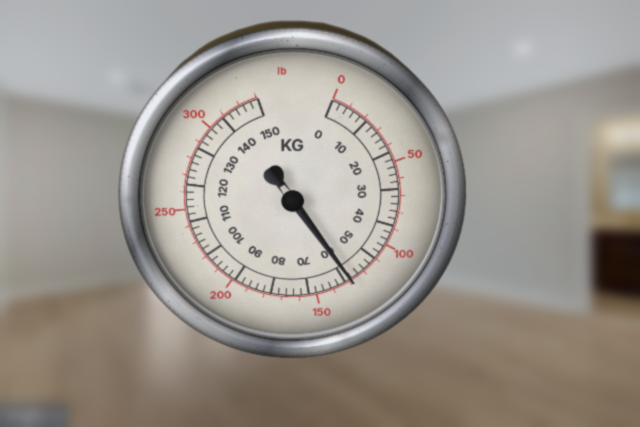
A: 58 (kg)
